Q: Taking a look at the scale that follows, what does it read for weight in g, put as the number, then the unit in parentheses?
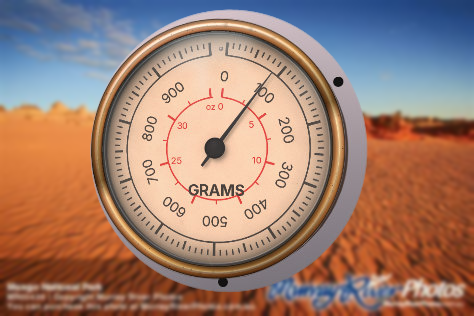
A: 90 (g)
